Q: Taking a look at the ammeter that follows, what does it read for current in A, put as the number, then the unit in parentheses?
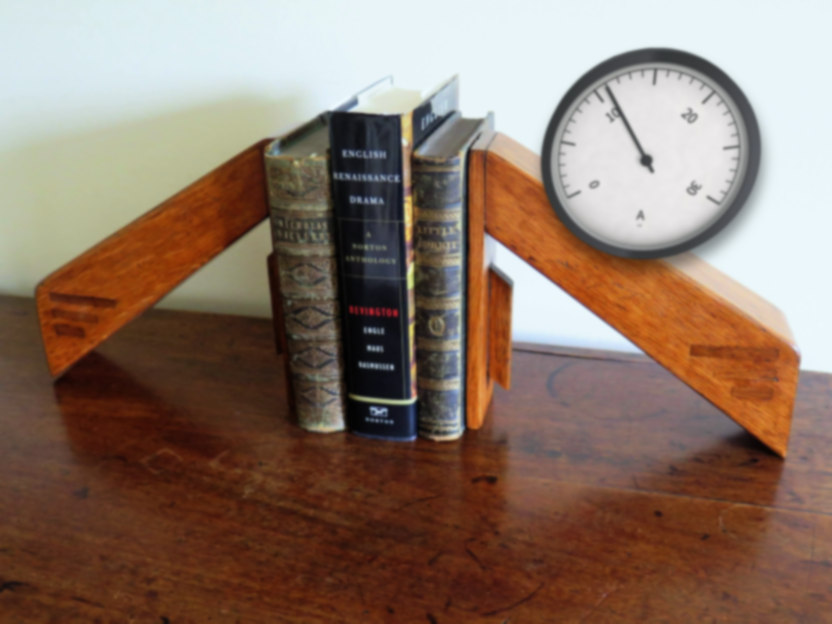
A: 11 (A)
